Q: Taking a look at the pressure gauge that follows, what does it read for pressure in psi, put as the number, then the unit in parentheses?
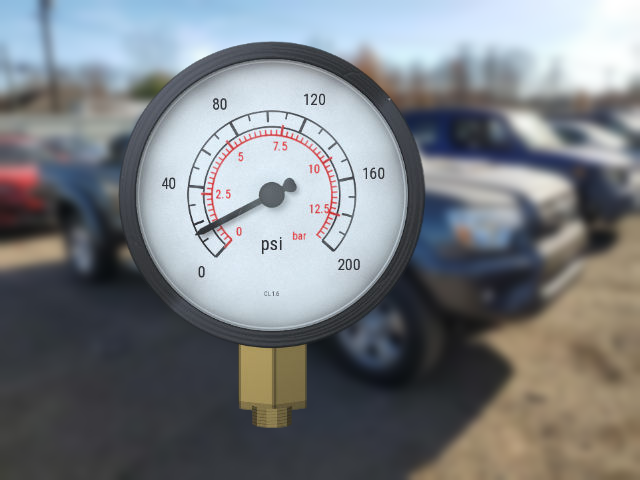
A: 15 (psi)
